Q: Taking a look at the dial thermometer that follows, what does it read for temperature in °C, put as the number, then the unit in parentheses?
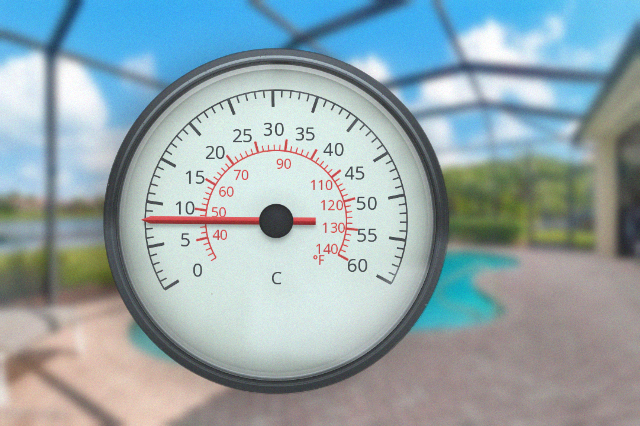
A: 8 (°C)
